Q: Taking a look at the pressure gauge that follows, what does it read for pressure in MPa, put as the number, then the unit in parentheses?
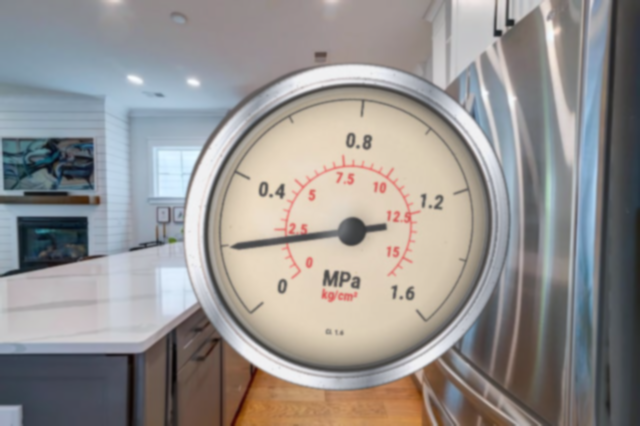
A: 0.2 (MPa)
